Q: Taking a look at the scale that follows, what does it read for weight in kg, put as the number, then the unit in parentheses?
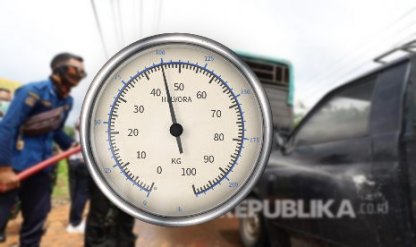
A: 45 (kg)
